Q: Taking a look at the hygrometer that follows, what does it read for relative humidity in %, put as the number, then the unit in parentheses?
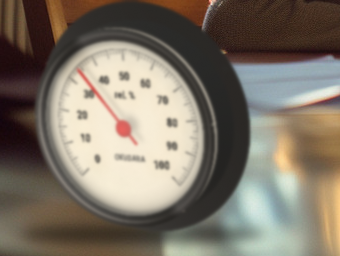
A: 35 (%)
